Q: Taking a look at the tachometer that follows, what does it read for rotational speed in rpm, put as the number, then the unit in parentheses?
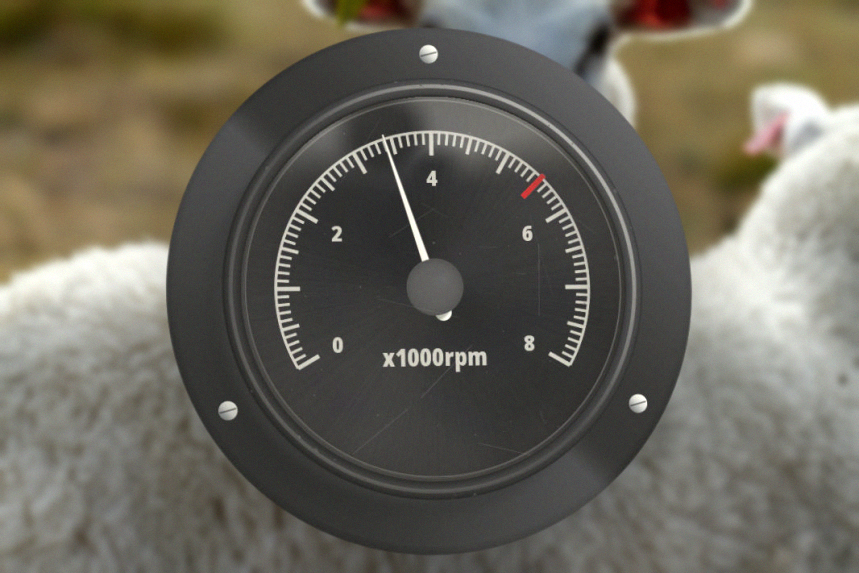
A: 3400 (rpm)
